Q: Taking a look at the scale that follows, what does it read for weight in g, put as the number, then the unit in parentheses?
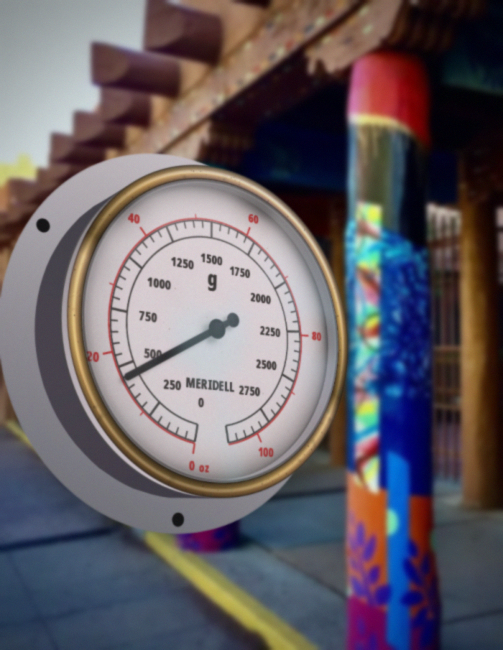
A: 450 (g)
